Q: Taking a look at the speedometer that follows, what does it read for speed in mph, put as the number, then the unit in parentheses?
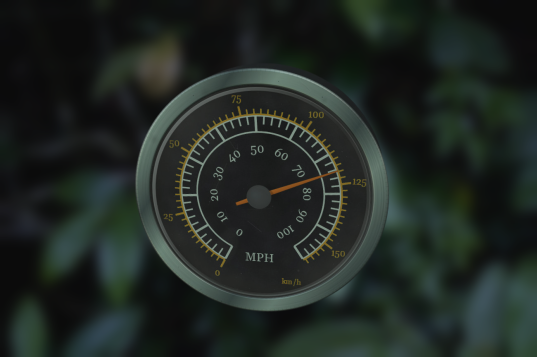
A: 74 (mph)
